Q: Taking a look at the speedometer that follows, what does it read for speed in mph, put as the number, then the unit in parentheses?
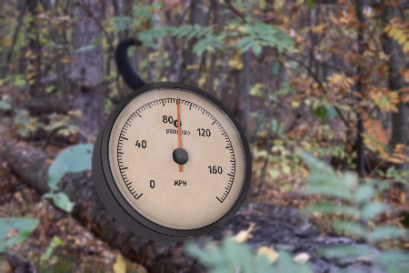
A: 90 (mph)
